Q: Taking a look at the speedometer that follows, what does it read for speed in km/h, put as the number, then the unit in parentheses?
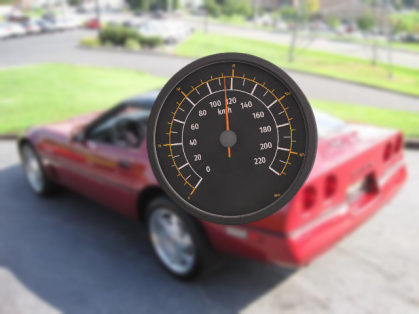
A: 115 (km/h)
